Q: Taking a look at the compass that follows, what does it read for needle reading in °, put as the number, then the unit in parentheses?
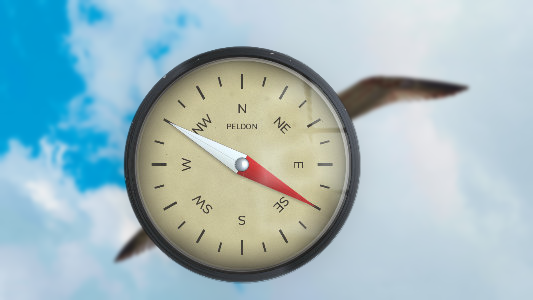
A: 120 (°)
